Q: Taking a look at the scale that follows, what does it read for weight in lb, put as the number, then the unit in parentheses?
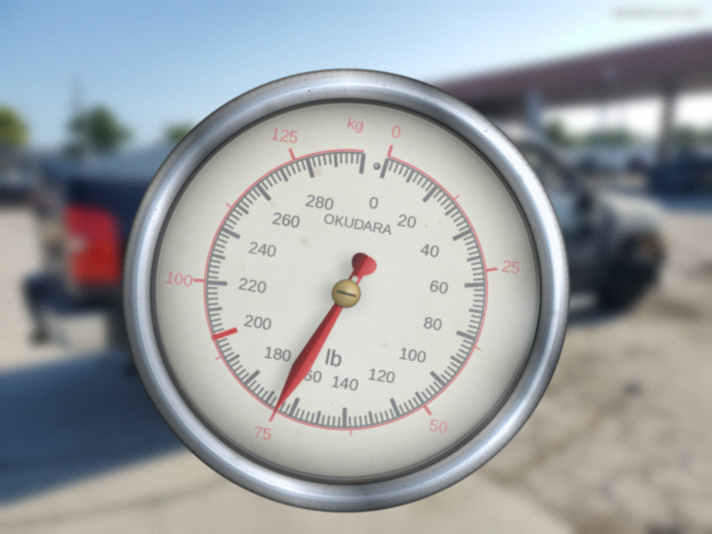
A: 166 (lb)
